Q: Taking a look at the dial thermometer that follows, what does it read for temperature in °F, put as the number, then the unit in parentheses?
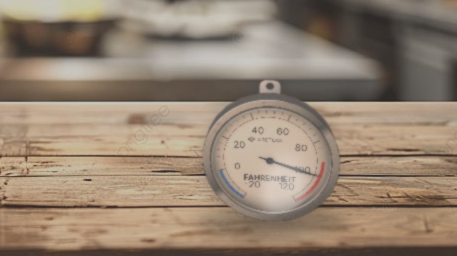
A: 100 (°F)
